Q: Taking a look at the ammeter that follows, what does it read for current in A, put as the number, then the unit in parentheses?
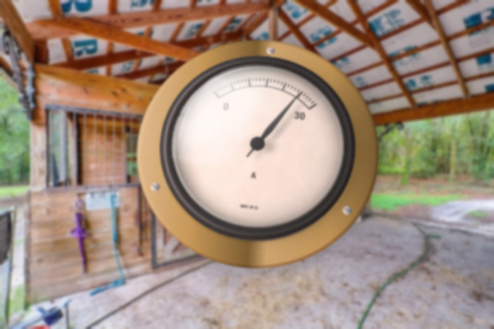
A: 25 (A)
